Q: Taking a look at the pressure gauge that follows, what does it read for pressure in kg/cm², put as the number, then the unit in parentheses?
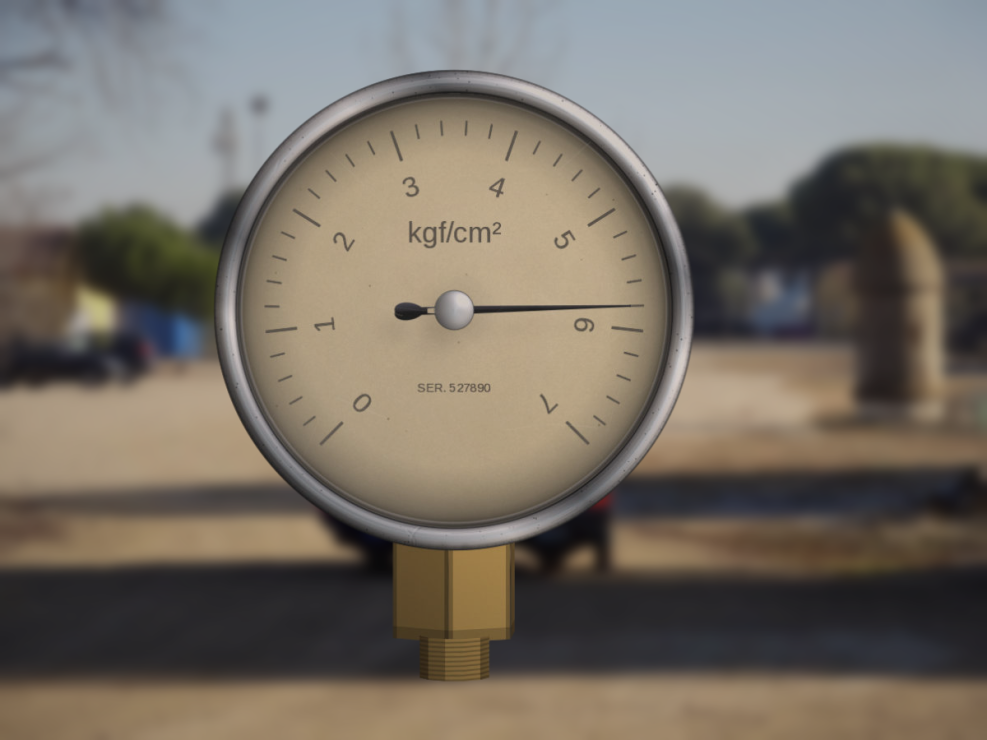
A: 5.8 (kg/cm²)
